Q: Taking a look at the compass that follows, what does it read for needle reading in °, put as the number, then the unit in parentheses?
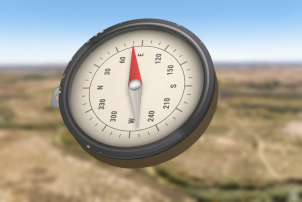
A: 80 (°)
